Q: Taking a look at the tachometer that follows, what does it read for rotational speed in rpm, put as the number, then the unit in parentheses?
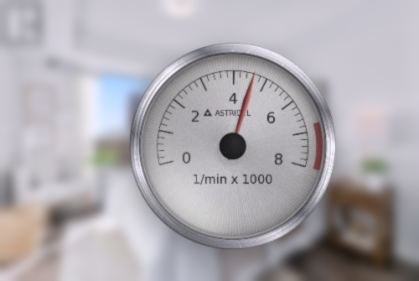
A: 4600 (rpm)
